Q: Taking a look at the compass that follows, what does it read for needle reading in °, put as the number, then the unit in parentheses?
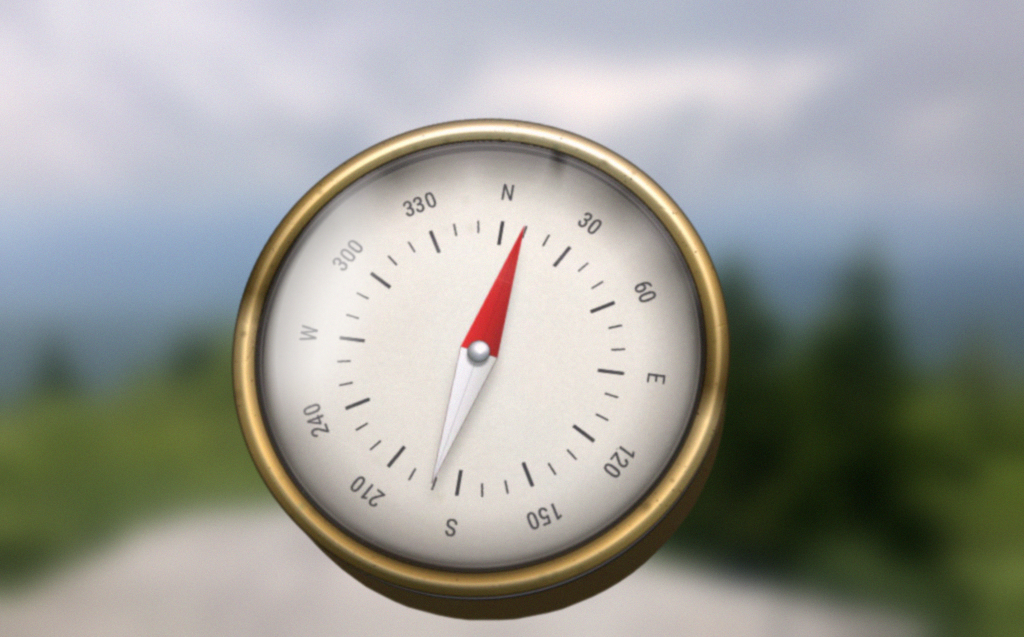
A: 10 (°)
